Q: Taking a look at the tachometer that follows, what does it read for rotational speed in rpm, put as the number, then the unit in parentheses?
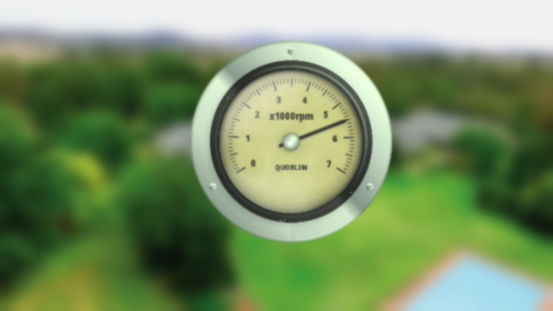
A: 5500 (rpm)
